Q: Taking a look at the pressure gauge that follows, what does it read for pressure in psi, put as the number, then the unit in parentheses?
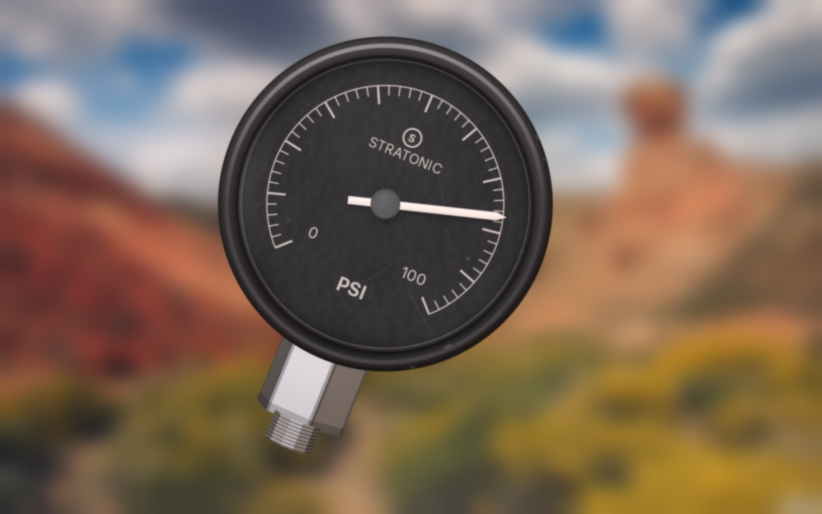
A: 77 (psi)
